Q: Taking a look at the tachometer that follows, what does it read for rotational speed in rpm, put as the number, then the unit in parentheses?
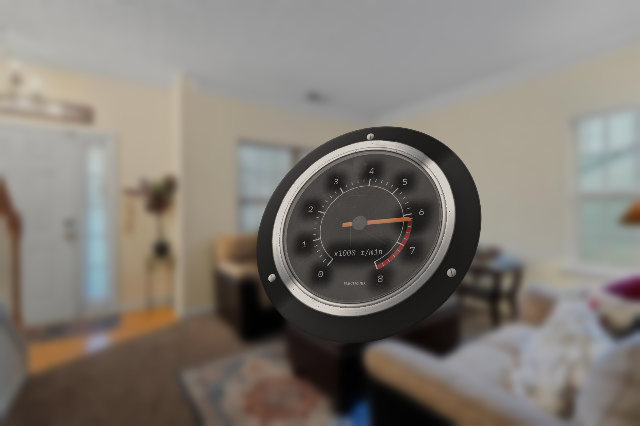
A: 6200 (rpm)
